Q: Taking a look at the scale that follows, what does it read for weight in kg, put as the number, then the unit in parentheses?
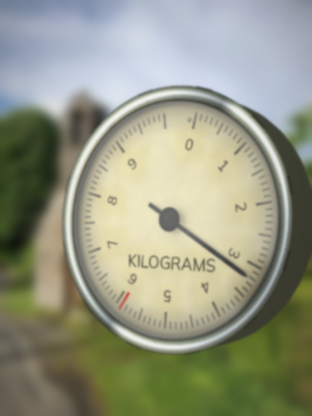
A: 3.2 (kg)
